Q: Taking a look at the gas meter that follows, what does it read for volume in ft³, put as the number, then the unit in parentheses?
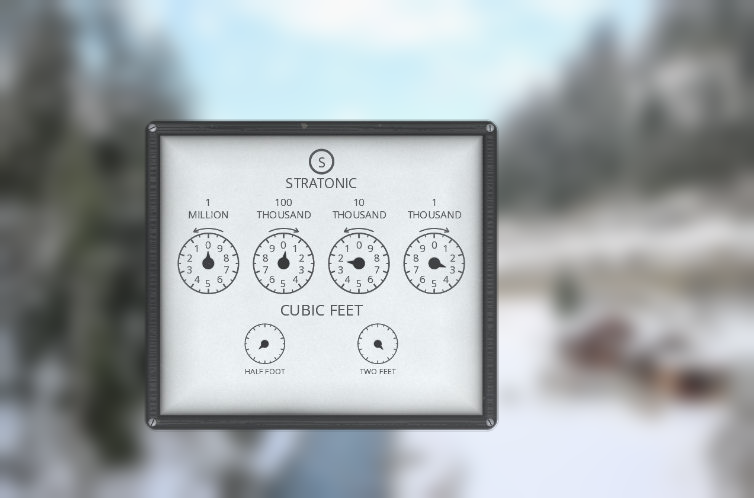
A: 2300 (ft³)
